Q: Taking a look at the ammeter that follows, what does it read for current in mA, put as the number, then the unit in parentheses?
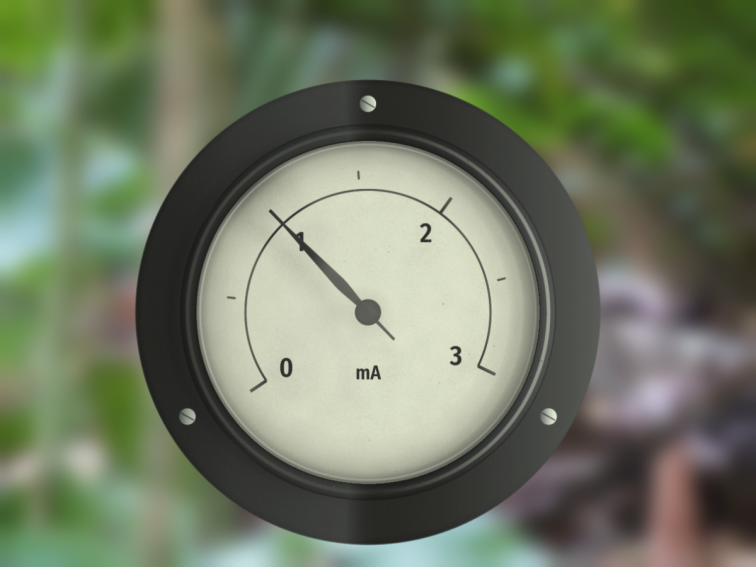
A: 1 (mA)
